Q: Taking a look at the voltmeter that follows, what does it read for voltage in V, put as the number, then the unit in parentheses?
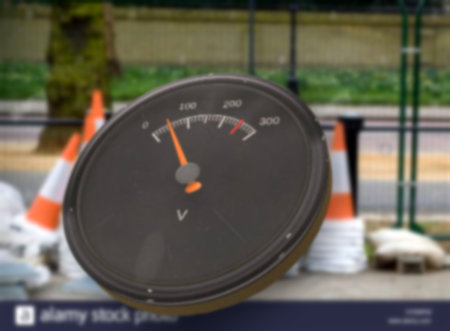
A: 50 (V)
